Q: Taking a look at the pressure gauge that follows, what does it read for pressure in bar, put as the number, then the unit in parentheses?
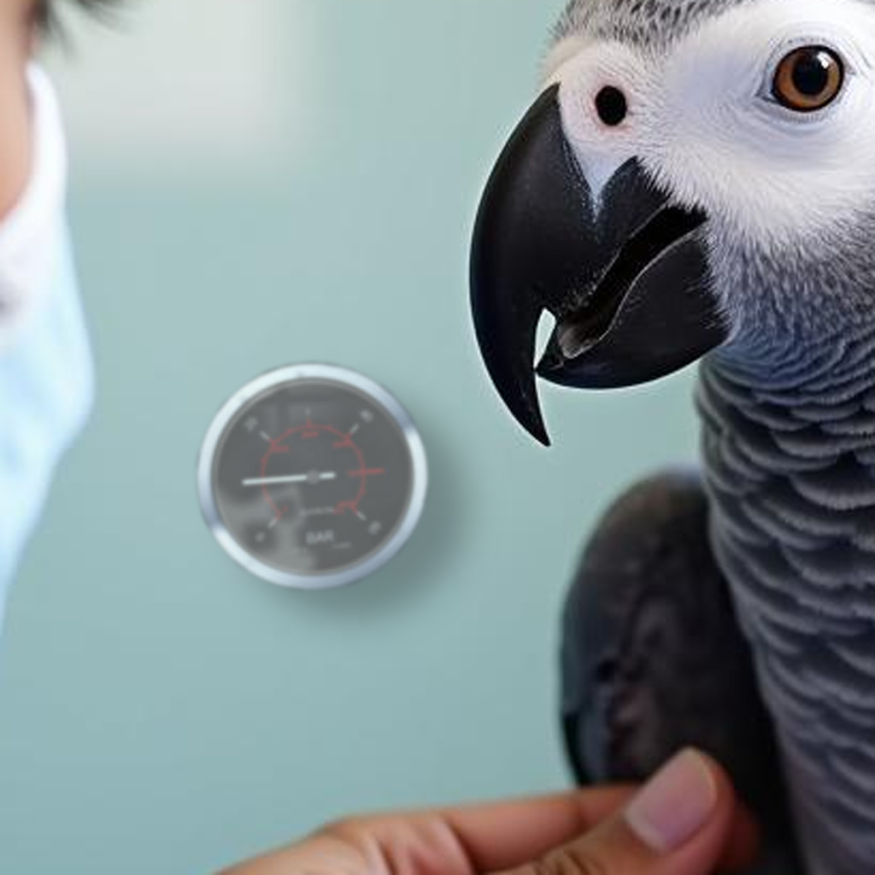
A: 10 (bar)
